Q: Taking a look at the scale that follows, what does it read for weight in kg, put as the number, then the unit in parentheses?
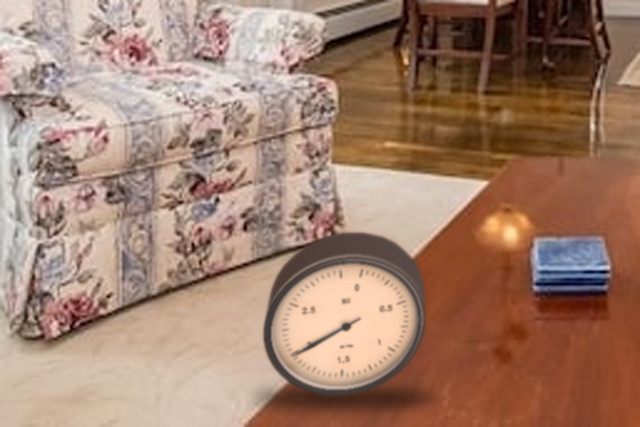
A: 2 (kg)
